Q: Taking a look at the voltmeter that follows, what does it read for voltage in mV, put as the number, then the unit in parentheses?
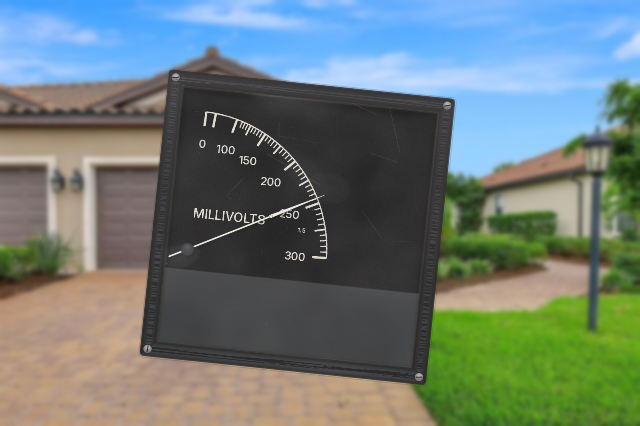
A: 245 (mV)
